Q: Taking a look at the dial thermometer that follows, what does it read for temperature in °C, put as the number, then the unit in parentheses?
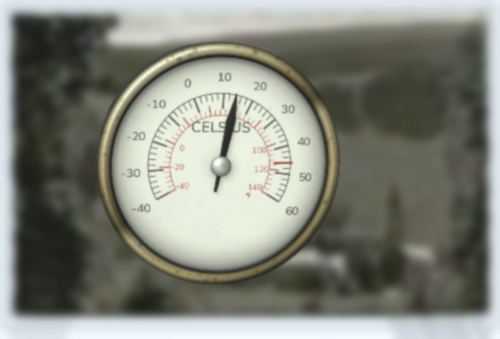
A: 14 (°C)
